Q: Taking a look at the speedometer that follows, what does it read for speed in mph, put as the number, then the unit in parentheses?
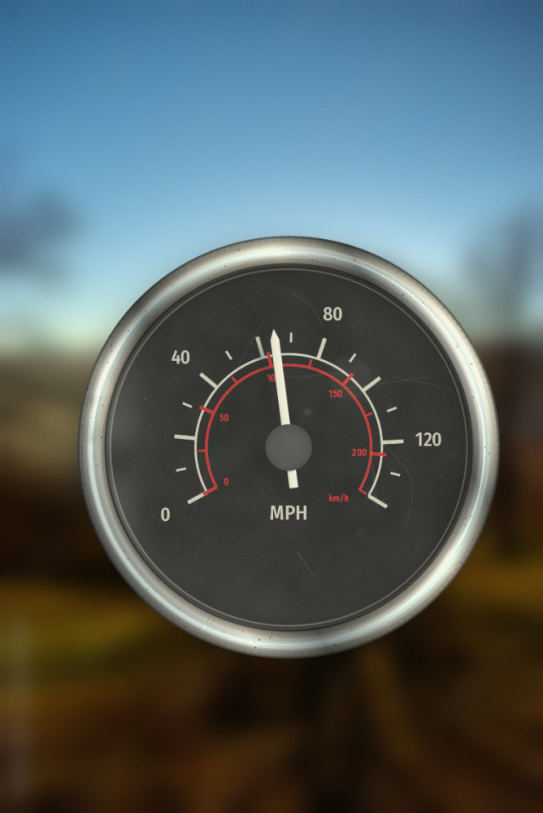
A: 65 (mph)
